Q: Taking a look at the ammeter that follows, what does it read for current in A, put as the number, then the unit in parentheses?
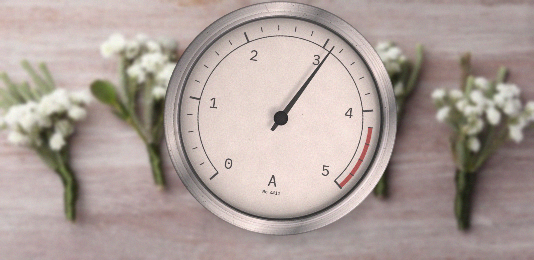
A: 3.1 (A)
